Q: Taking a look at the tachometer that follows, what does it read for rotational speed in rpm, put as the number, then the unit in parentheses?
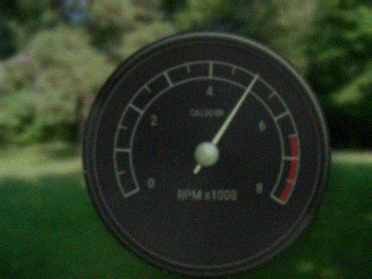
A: 5000 (rpm)
